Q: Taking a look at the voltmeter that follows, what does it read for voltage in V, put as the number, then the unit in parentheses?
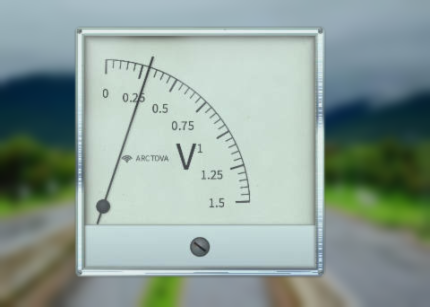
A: 0.3 (V)
